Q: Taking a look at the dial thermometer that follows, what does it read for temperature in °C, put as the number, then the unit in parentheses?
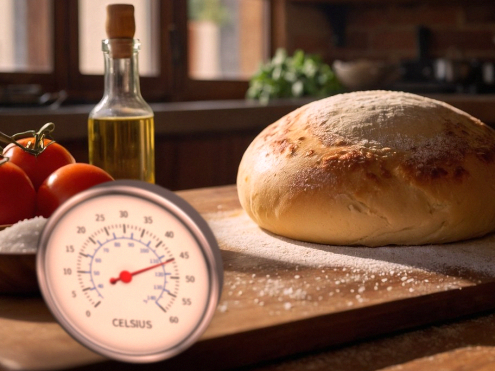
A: 45 (°C)
